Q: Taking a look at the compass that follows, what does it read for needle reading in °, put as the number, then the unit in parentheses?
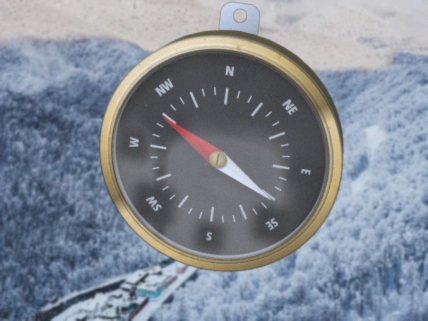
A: 300 (°)
